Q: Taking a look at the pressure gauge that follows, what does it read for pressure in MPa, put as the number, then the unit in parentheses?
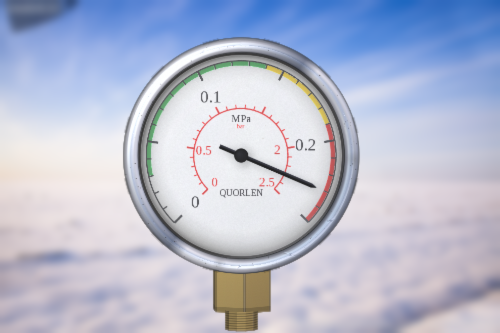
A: 0.23 (MPa)
